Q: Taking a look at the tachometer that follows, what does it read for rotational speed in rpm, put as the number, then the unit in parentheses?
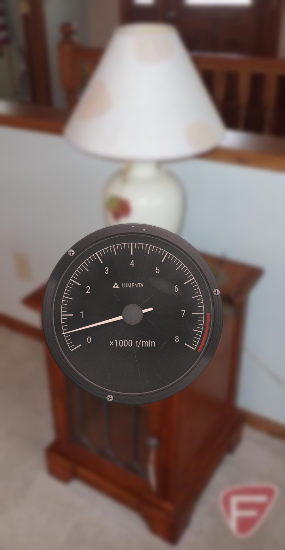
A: 500 (rpm)
